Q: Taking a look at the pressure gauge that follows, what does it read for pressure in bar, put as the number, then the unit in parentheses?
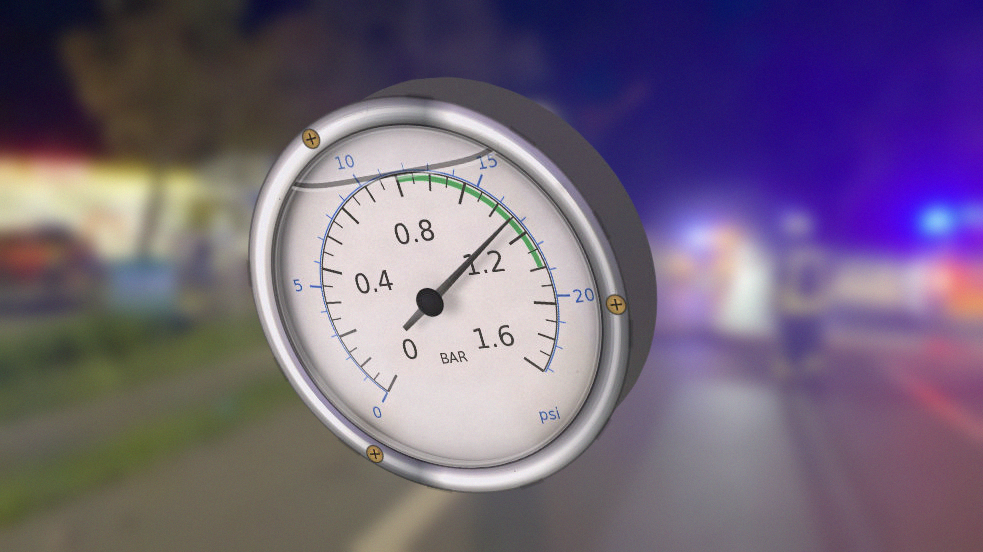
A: 1.15 (bar)
